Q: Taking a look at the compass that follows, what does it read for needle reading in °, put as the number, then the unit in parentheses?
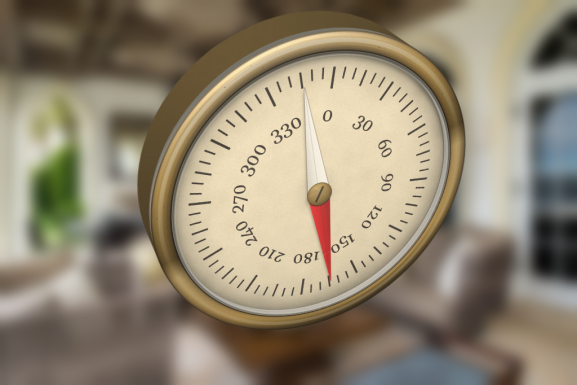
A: 165 (°)
